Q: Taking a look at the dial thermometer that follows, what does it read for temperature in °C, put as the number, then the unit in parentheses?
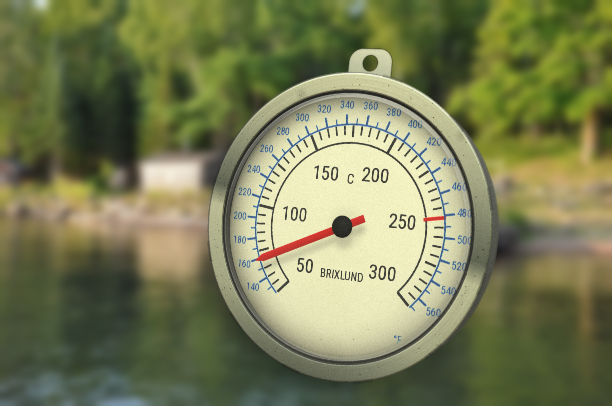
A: 70 (°C)
